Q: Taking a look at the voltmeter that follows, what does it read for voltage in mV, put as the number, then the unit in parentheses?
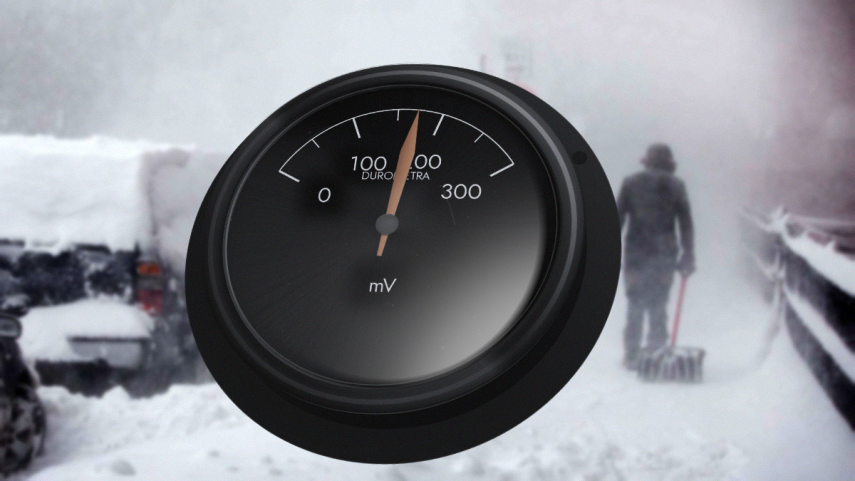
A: 175 (mV)
